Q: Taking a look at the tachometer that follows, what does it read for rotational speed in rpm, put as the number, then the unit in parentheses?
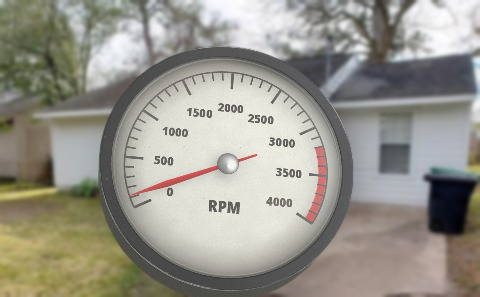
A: 100 (rpm)
